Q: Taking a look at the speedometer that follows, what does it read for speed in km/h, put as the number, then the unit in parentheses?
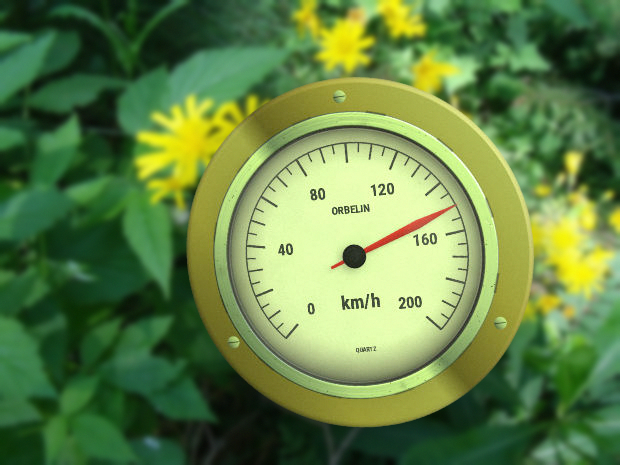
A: 150 (km/h)
